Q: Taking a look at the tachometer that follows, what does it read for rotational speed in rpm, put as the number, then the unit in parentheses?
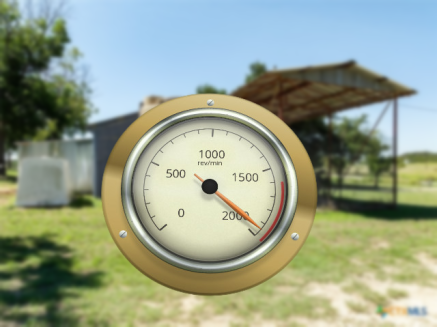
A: 1950 (rpm)
